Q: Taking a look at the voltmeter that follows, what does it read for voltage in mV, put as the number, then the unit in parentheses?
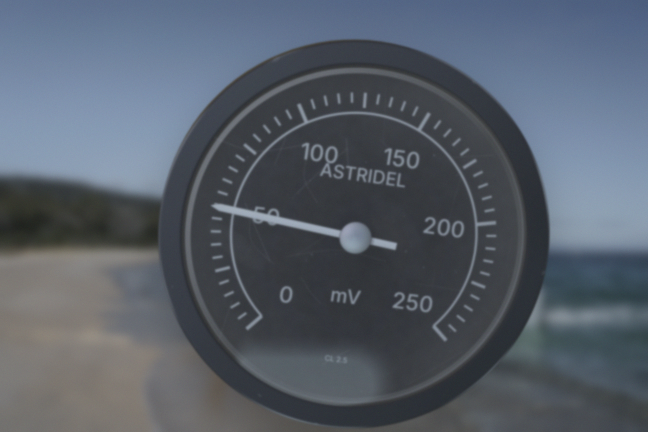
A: 50 (mV)
